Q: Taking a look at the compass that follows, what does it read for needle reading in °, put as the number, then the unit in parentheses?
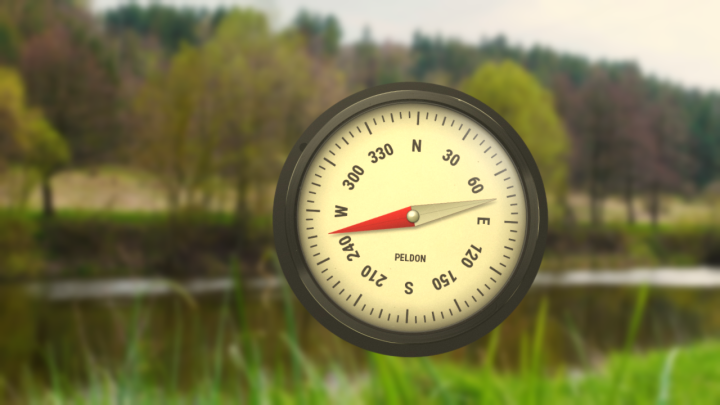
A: 255 (°)
